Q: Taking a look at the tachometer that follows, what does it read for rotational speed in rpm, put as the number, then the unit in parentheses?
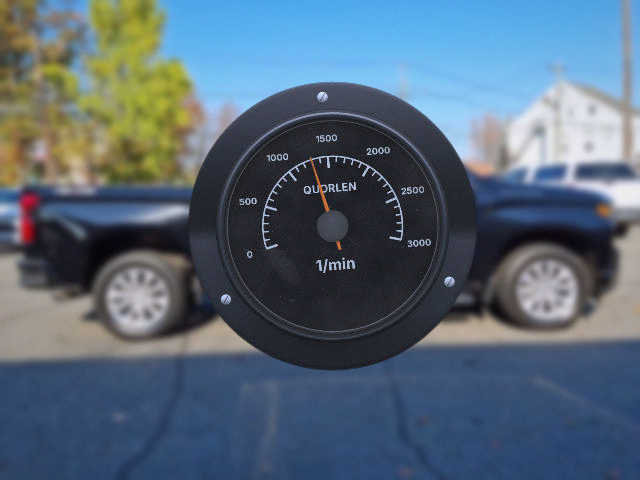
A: 1300 (rpm)
